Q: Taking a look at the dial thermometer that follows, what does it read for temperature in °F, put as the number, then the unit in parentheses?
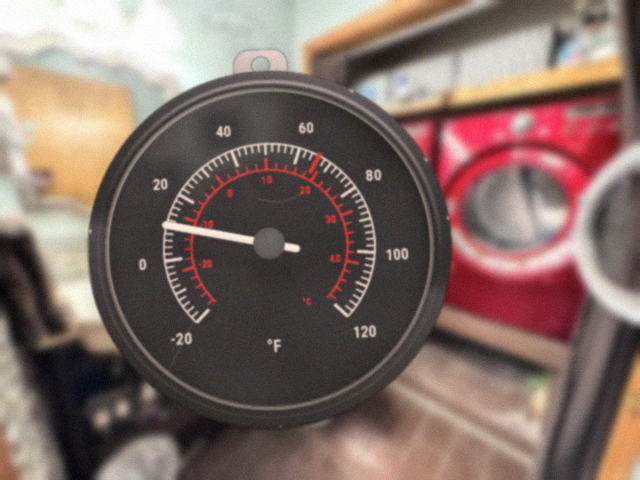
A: 10 (°F)
